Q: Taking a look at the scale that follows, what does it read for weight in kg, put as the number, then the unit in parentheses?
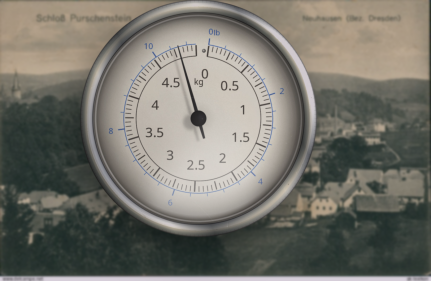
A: 4.8 (kg)
